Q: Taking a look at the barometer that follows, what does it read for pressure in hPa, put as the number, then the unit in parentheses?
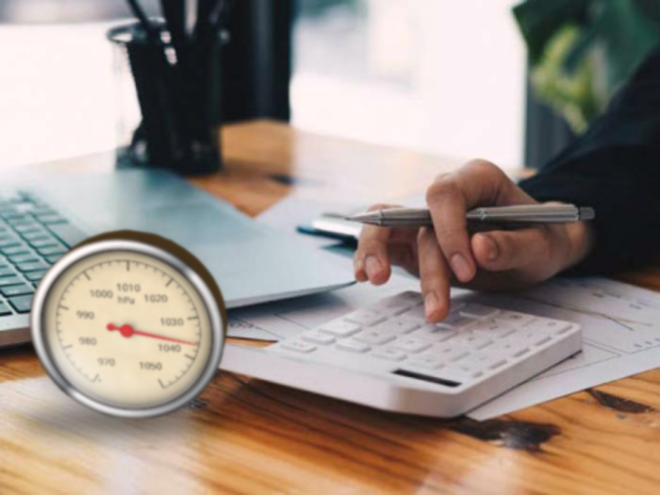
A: 1036 (hPa)
